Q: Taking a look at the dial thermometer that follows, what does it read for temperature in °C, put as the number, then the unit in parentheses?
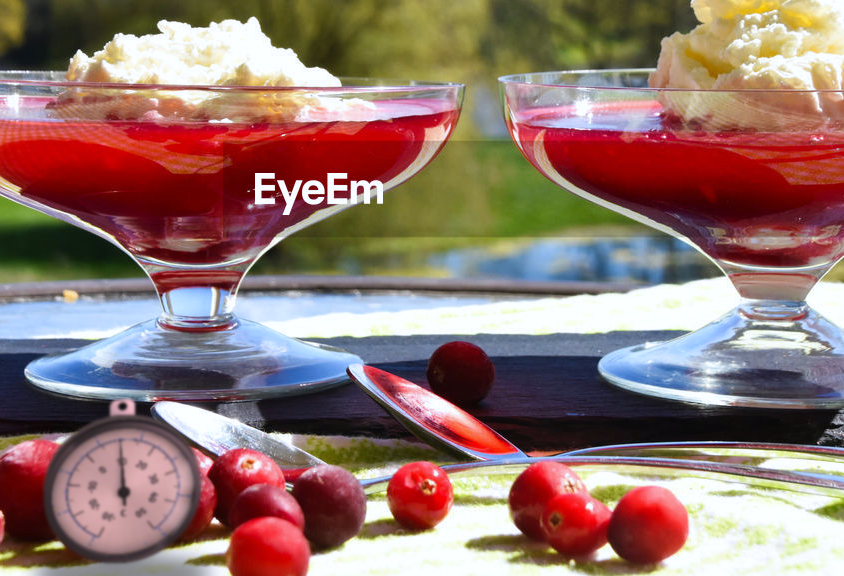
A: 10 (°C)
